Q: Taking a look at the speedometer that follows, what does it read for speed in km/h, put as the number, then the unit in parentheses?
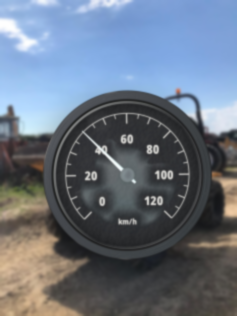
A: 40 (km/h)
